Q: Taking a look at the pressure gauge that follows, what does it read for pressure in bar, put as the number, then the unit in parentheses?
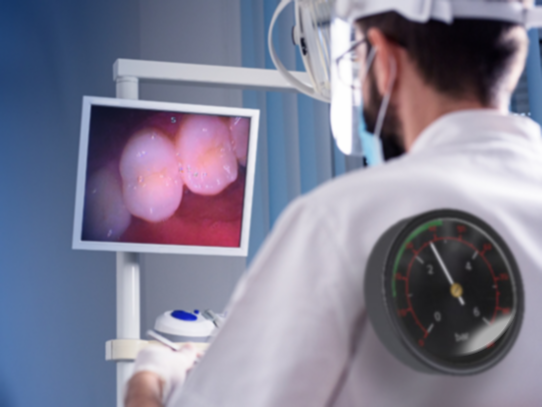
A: 2.5 (bar)
